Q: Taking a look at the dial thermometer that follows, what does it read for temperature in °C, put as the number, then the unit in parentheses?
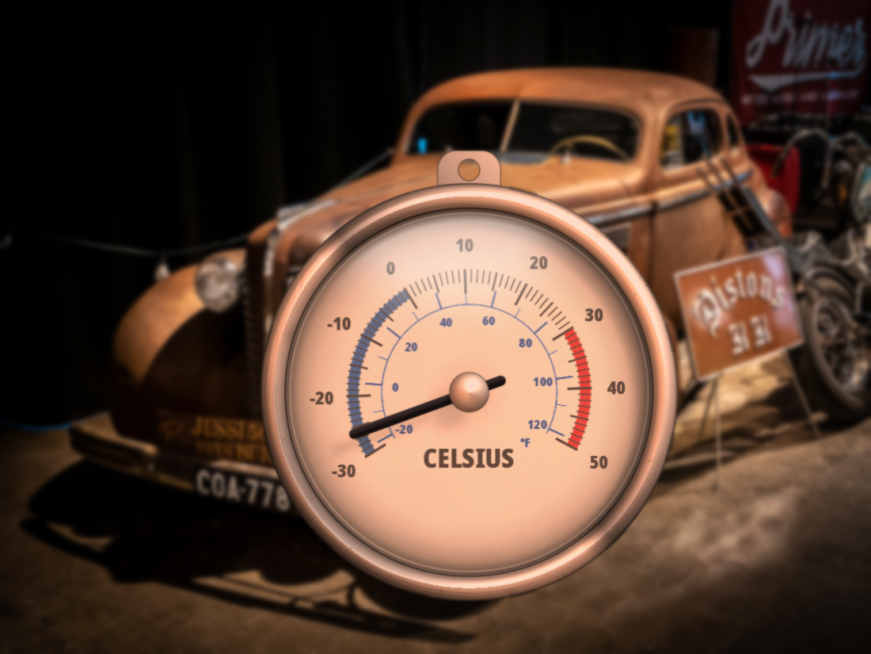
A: -26 (°C)
